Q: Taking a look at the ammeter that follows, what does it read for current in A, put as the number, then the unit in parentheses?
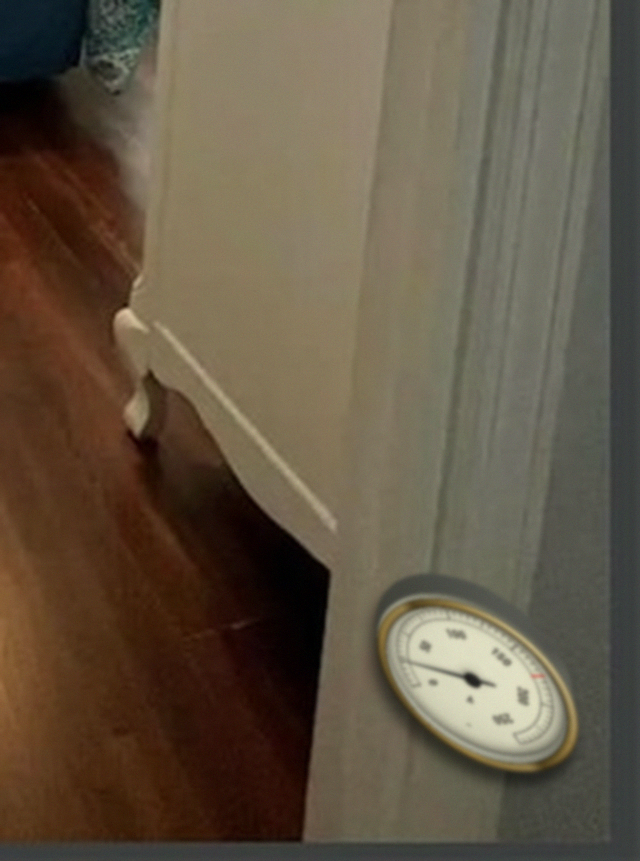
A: 25 (A)
